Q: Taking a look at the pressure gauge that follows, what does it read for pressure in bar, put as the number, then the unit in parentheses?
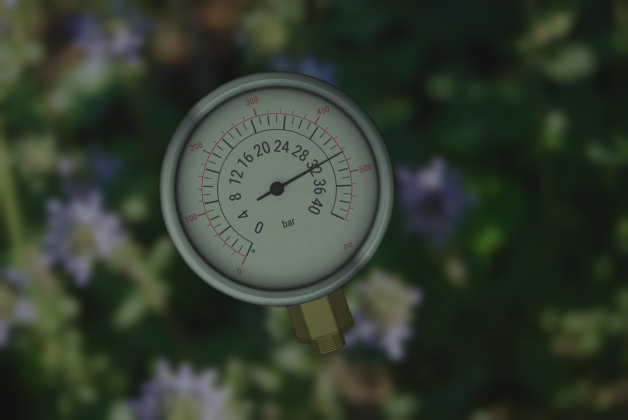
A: 32 (bar)
